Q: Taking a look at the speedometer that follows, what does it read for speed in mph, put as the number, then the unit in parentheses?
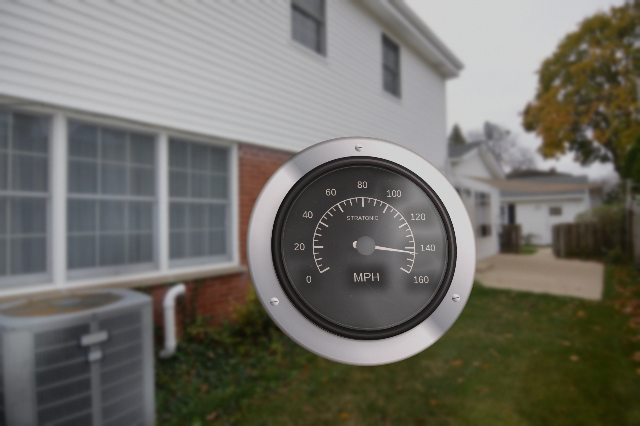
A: 145 (mph)
